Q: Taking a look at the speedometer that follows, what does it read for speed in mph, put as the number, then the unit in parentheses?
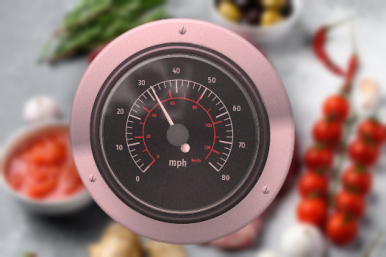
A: 32 (mph)
